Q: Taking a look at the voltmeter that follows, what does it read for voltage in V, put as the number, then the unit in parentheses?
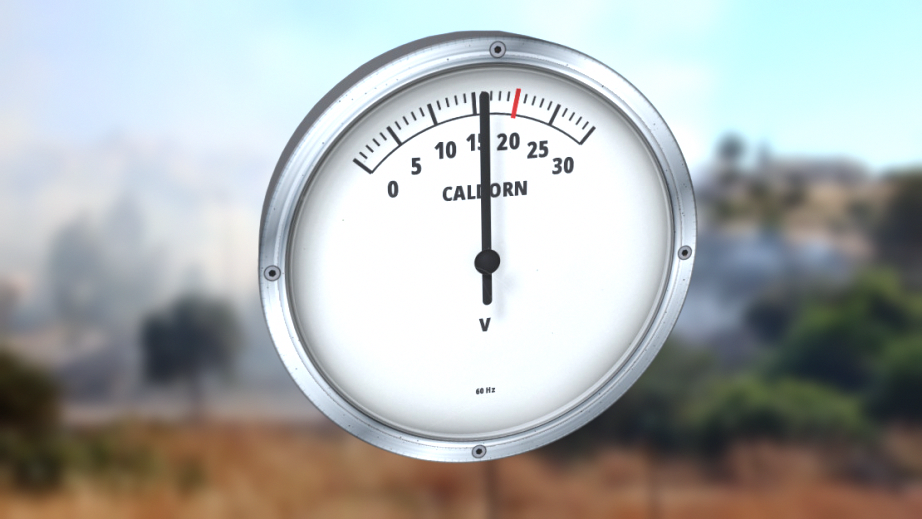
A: 16 (V)
